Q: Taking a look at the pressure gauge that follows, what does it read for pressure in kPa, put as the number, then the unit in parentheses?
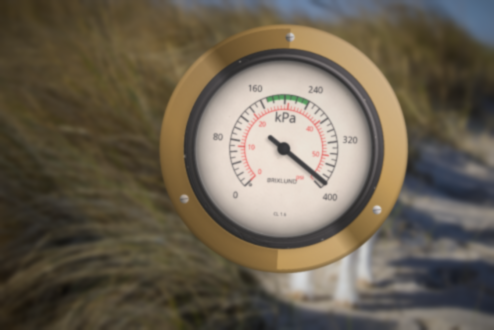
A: 390 (kPa)
